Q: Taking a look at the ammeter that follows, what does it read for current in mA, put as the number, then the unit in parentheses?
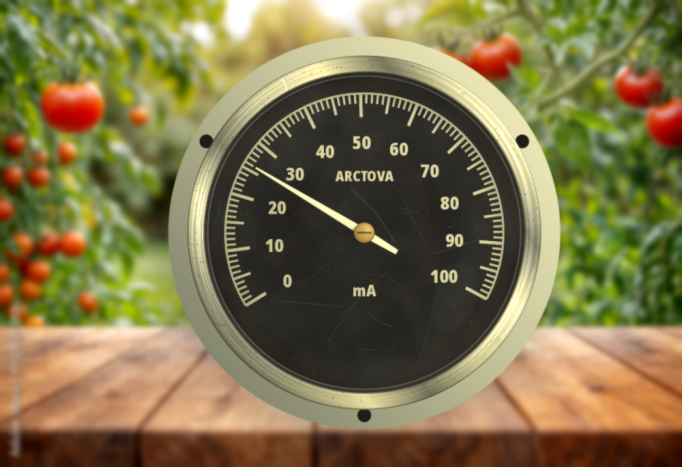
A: 26 (mA)
